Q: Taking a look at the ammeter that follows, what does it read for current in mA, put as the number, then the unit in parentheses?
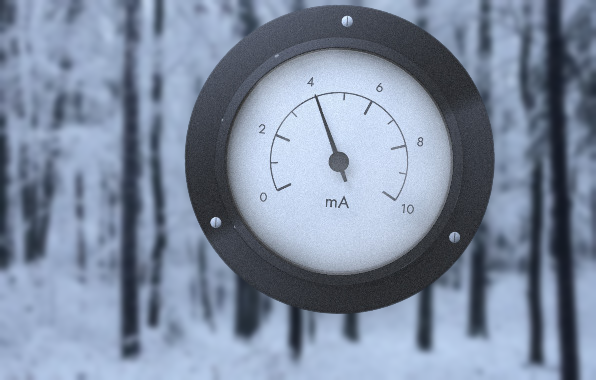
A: 4 (mA)
